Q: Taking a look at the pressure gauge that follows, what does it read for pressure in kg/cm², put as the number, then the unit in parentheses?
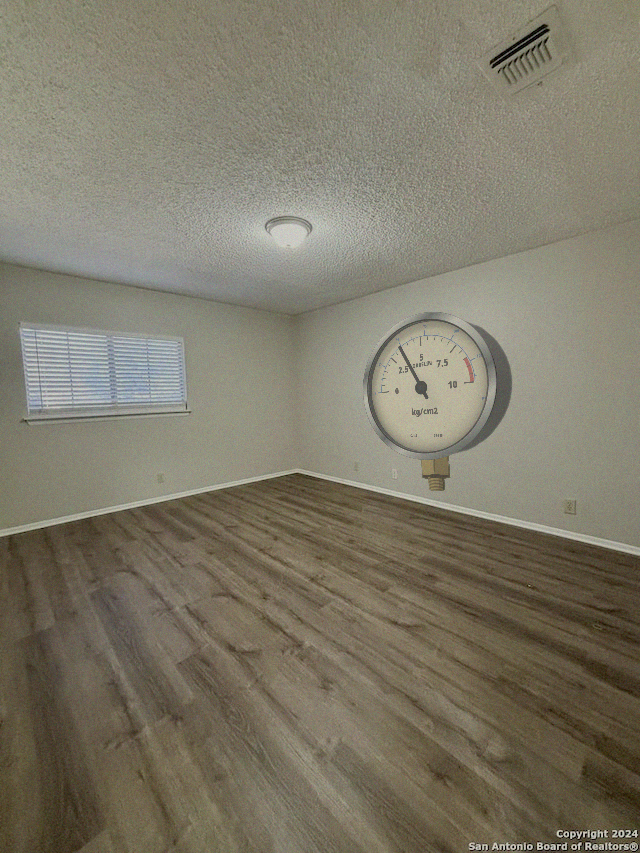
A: 3.5 (kg/cm²)
